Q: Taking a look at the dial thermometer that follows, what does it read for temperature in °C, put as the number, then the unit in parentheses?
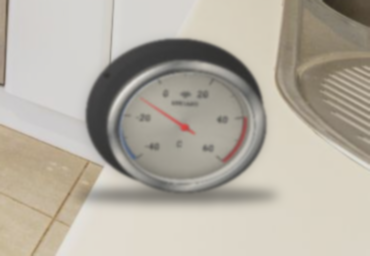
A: -10 (°C)
